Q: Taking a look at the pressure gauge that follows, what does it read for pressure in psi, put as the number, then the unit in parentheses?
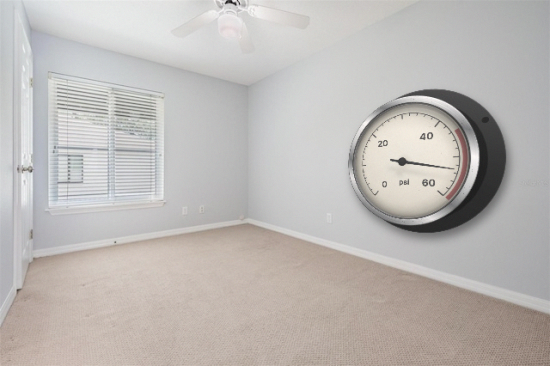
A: 53 (psi)
